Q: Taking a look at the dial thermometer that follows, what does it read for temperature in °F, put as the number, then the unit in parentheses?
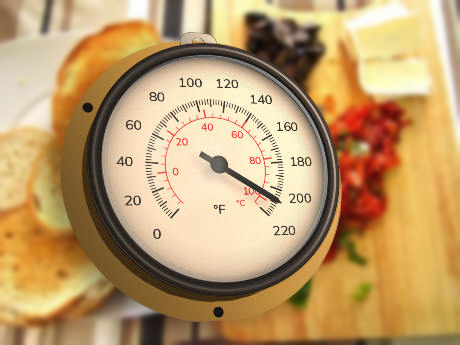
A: 210 (°F)
